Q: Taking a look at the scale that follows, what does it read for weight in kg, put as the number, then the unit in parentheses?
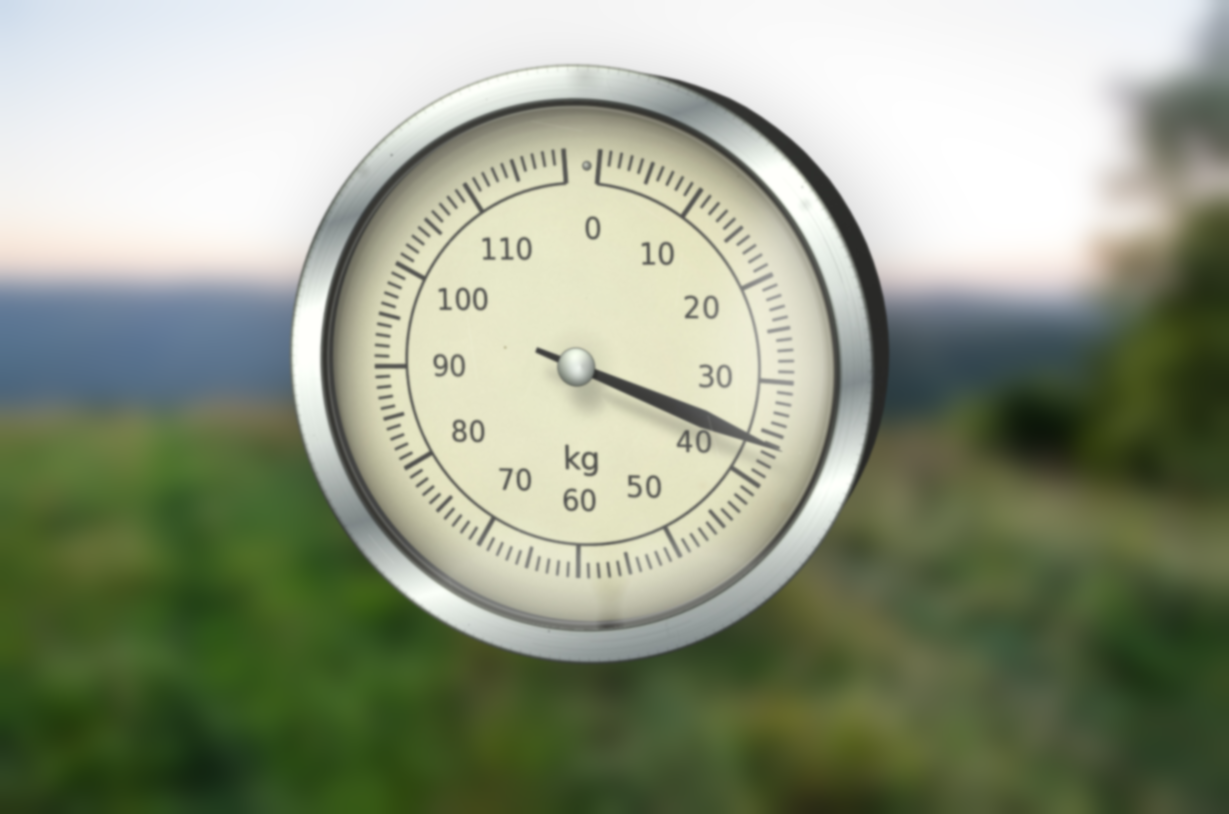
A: 36 (kg)
